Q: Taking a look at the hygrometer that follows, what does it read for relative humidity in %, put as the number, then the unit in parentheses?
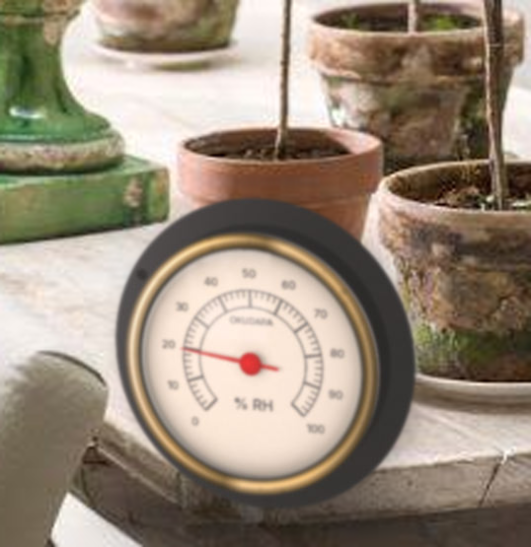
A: 20 (%)
